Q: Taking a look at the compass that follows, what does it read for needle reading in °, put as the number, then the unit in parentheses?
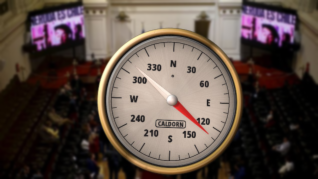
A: 130 (°)
